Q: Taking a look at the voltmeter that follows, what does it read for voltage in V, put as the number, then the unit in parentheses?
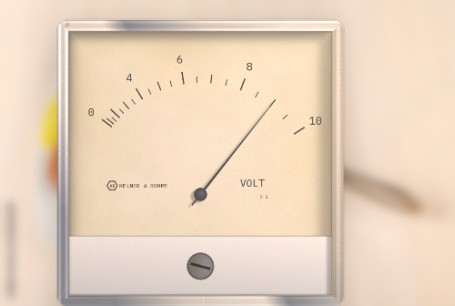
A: 9 (V)
